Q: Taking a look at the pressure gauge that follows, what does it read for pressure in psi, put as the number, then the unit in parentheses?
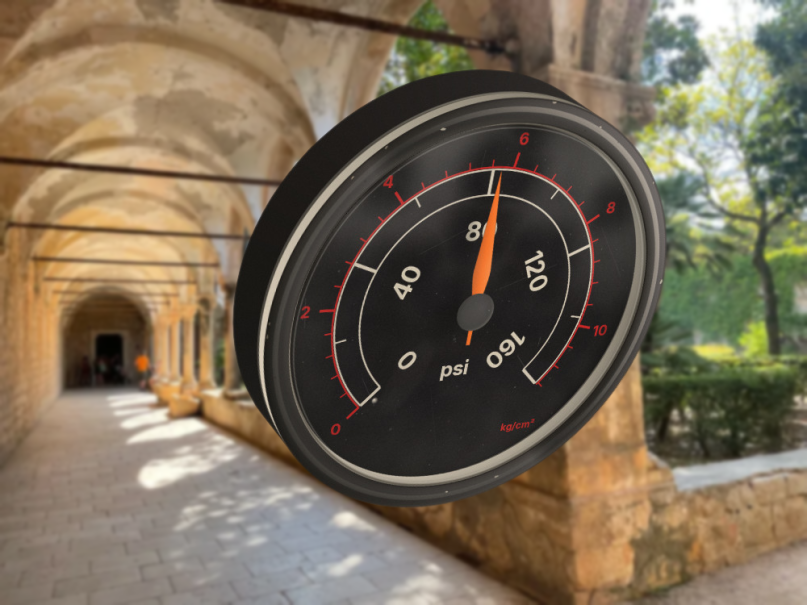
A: 80 (psi)
